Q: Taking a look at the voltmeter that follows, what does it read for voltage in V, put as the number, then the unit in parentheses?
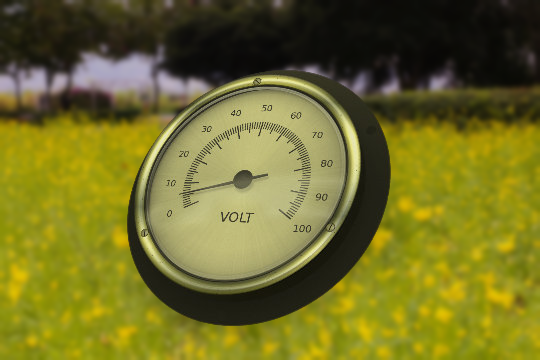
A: 5 (V)
